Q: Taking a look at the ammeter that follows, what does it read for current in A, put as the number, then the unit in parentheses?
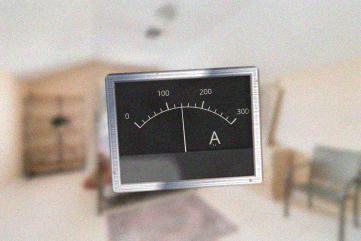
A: 140 (A)
